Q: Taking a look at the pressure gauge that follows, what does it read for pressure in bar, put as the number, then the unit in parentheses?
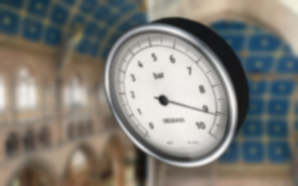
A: 9 (bar)
